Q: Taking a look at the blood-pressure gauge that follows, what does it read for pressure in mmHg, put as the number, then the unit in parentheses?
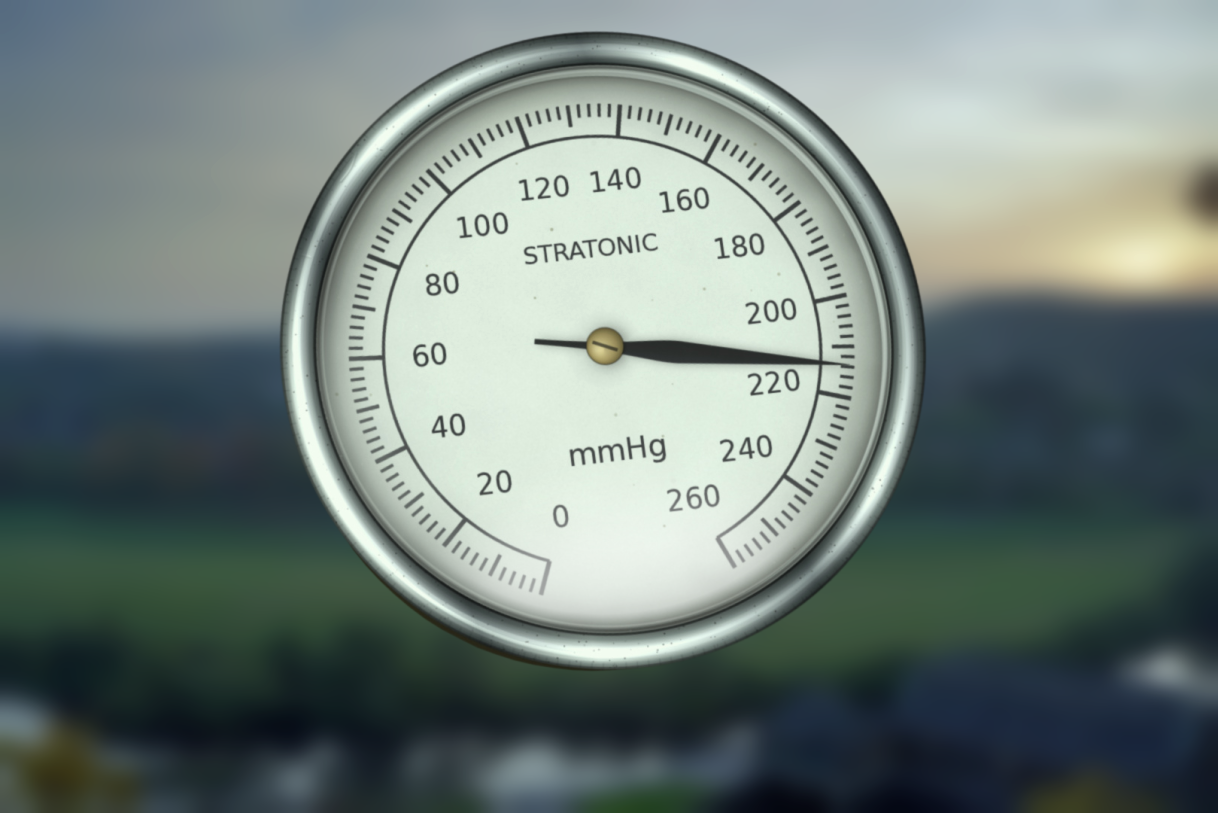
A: 214 (mmHg)
